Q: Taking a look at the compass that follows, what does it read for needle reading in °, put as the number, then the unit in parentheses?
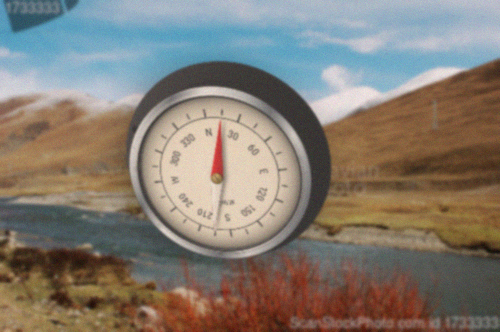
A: 15 (°)
